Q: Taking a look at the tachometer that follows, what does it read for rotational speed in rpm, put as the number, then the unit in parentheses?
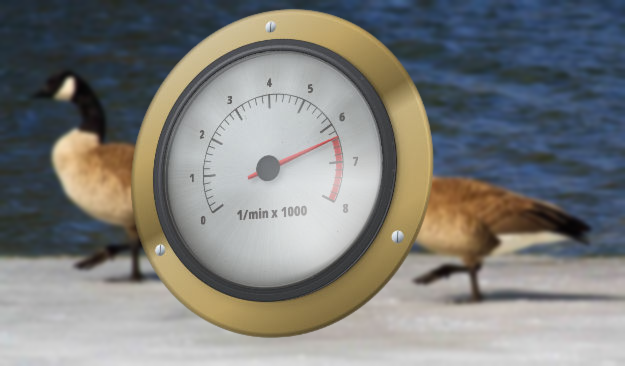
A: 6400 (rpm)
